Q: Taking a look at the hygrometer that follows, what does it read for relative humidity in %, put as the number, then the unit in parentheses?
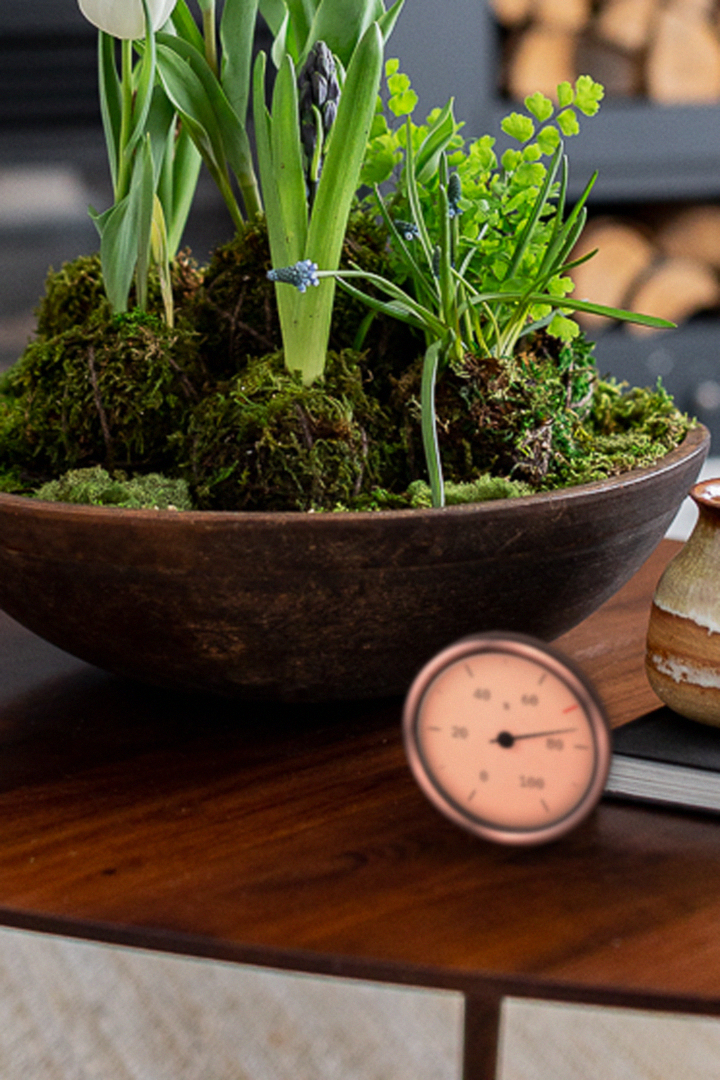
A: 75 (%)
